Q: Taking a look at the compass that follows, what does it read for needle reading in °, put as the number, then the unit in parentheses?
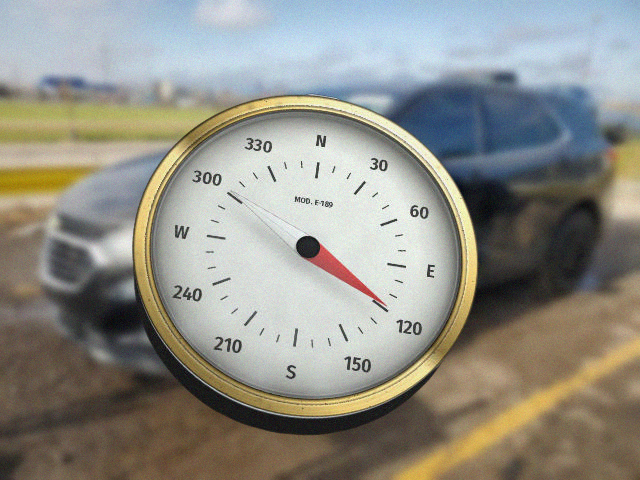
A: 120 (°)
